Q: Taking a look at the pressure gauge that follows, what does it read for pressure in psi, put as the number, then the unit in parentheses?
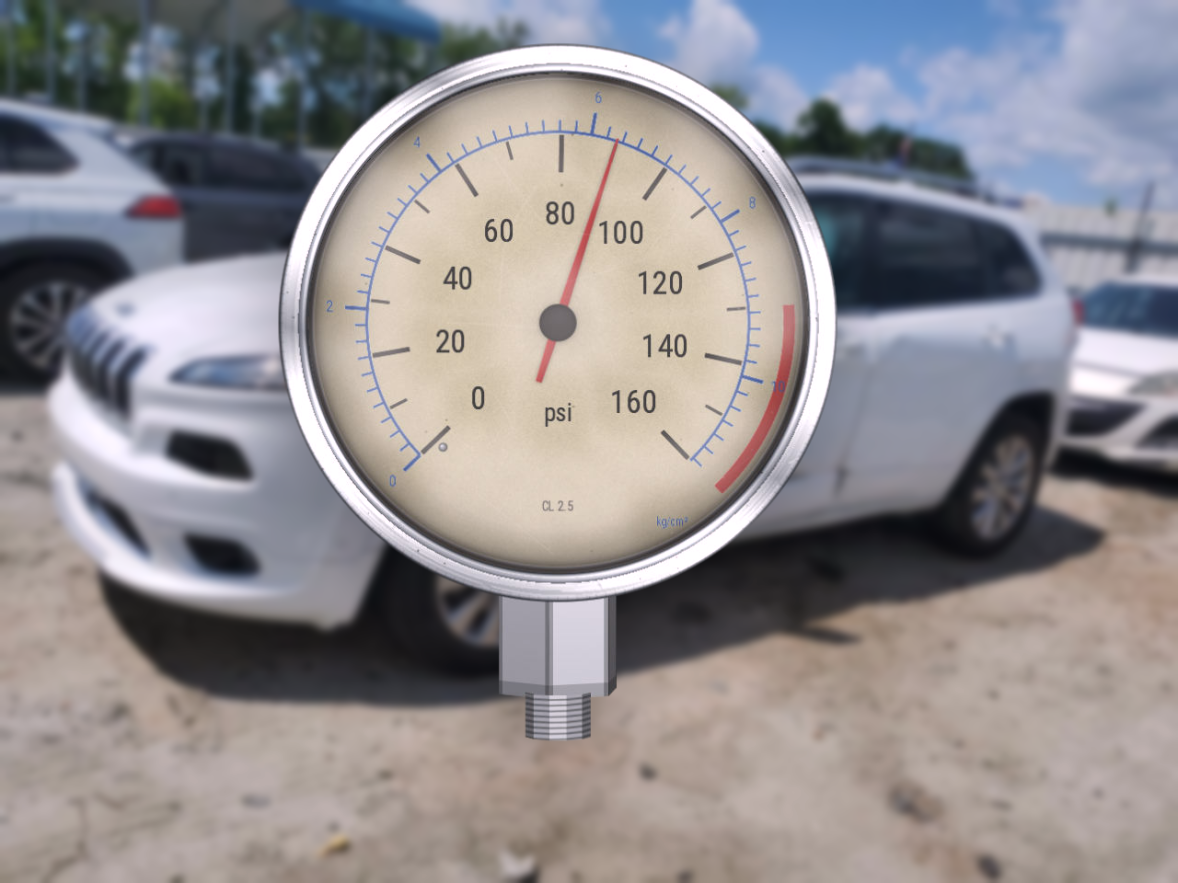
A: 90 (psi)
